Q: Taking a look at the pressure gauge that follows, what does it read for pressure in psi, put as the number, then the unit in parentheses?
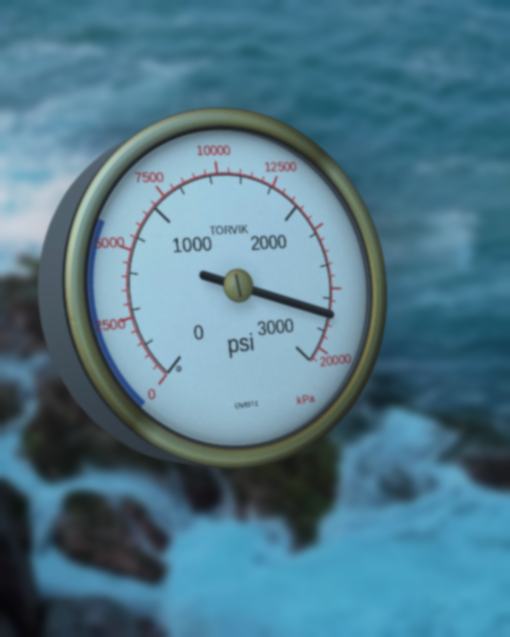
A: 2700 (psi)
